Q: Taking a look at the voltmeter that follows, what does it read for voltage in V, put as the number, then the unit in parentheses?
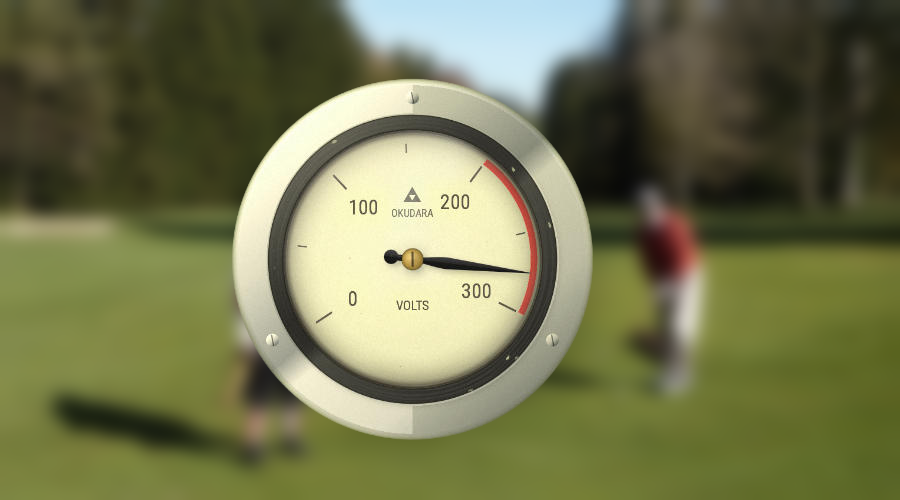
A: 275 (V)
